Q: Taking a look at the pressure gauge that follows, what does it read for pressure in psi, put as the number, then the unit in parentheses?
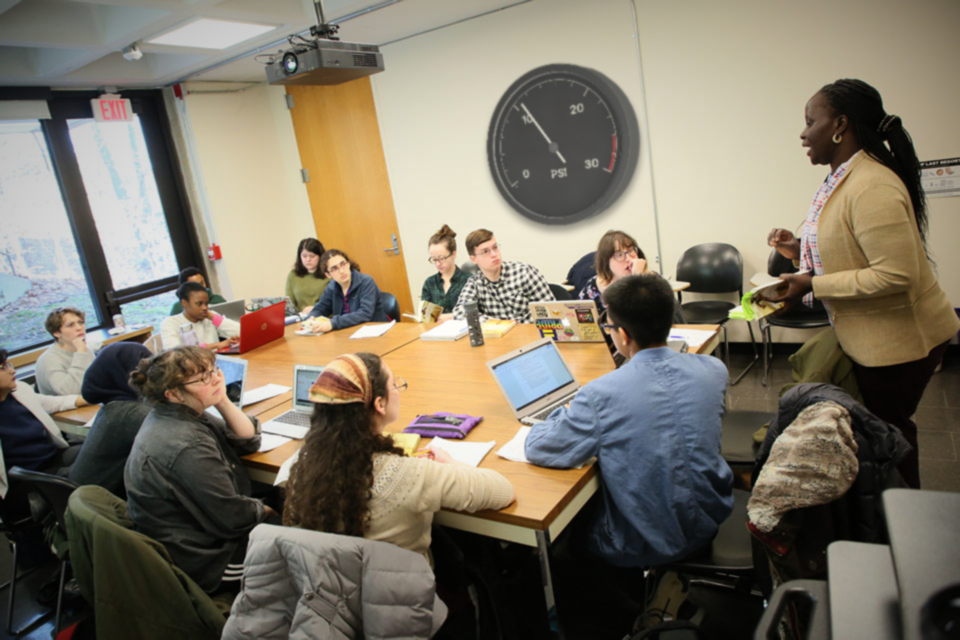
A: 11 (psi)
